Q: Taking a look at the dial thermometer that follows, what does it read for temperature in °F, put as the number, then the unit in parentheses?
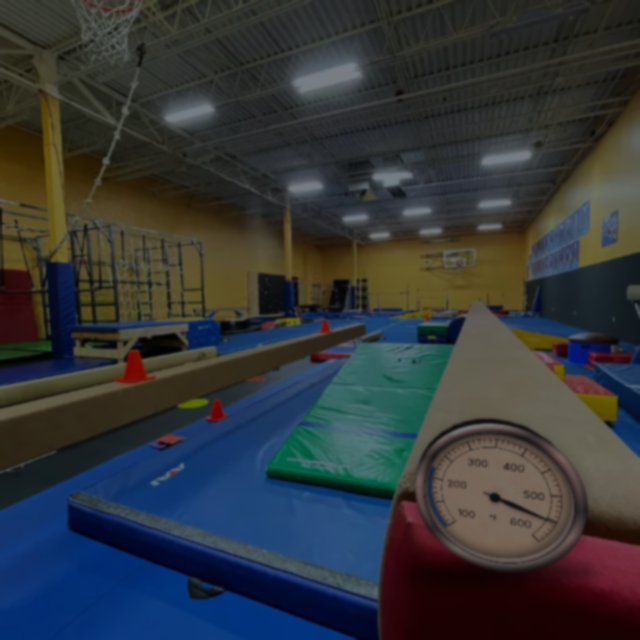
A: 550 (°F)
